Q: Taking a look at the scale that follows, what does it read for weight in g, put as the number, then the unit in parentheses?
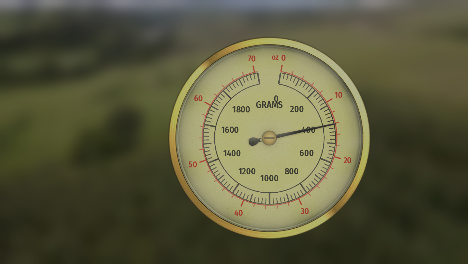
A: 400 (g)
